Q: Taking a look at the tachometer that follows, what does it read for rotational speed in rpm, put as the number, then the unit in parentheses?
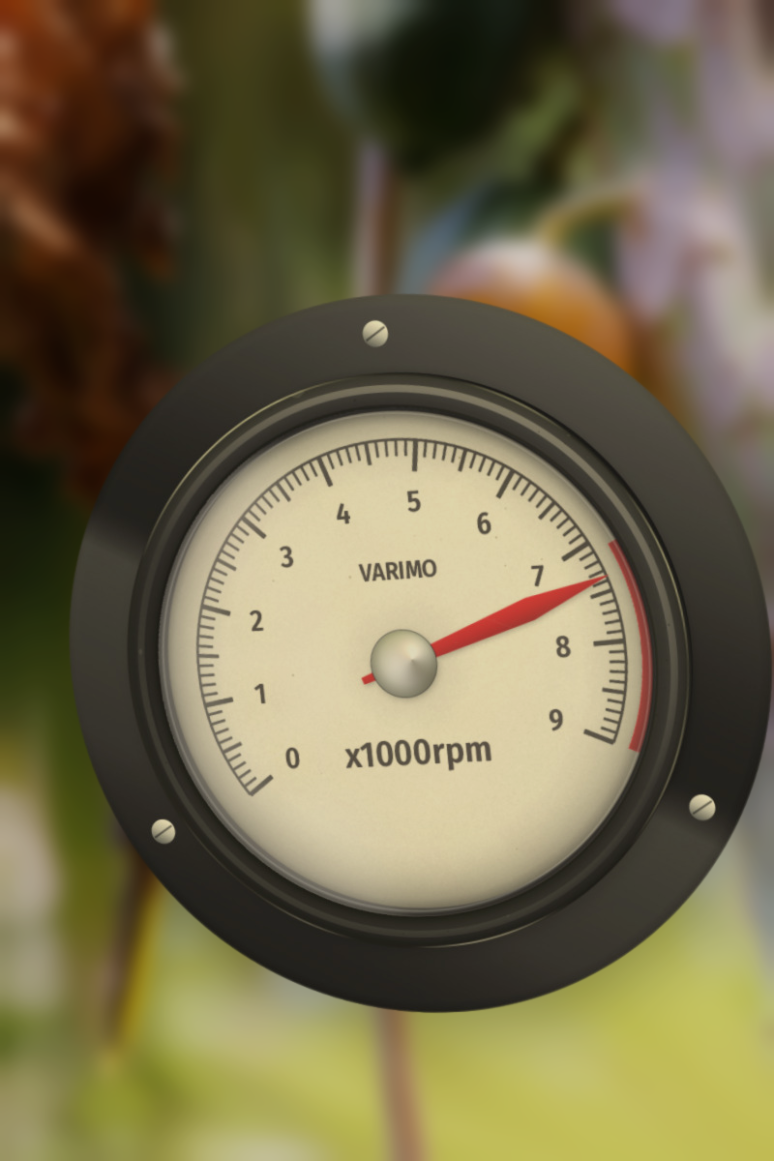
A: 7350 (rpm)
